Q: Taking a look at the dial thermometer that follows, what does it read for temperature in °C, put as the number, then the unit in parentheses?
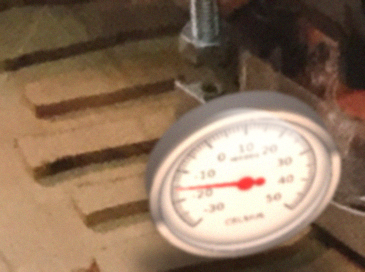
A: -15 (°C)
